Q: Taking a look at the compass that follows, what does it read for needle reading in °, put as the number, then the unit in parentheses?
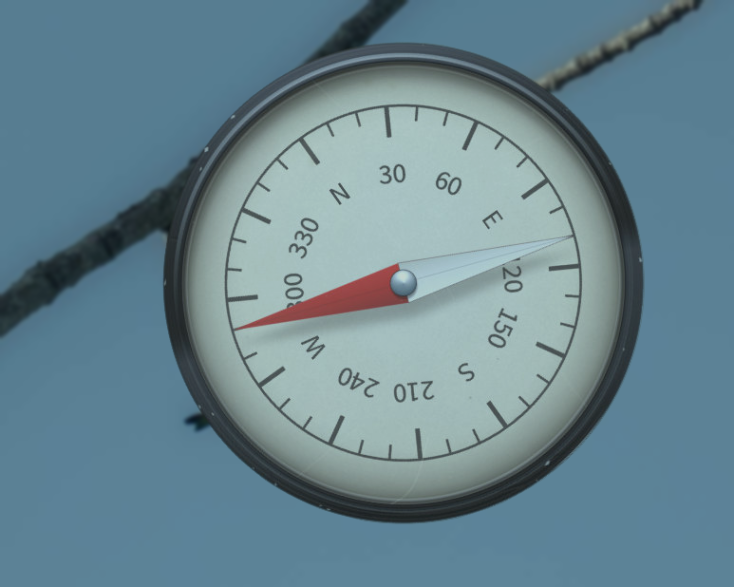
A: 290 (°)
